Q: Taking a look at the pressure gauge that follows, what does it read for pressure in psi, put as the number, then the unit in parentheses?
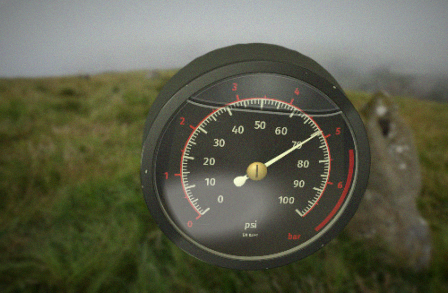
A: 70 (psi)
